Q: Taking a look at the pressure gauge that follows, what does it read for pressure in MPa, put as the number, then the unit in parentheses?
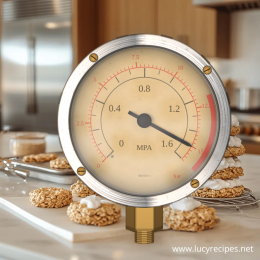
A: 1.5 (MPa)
